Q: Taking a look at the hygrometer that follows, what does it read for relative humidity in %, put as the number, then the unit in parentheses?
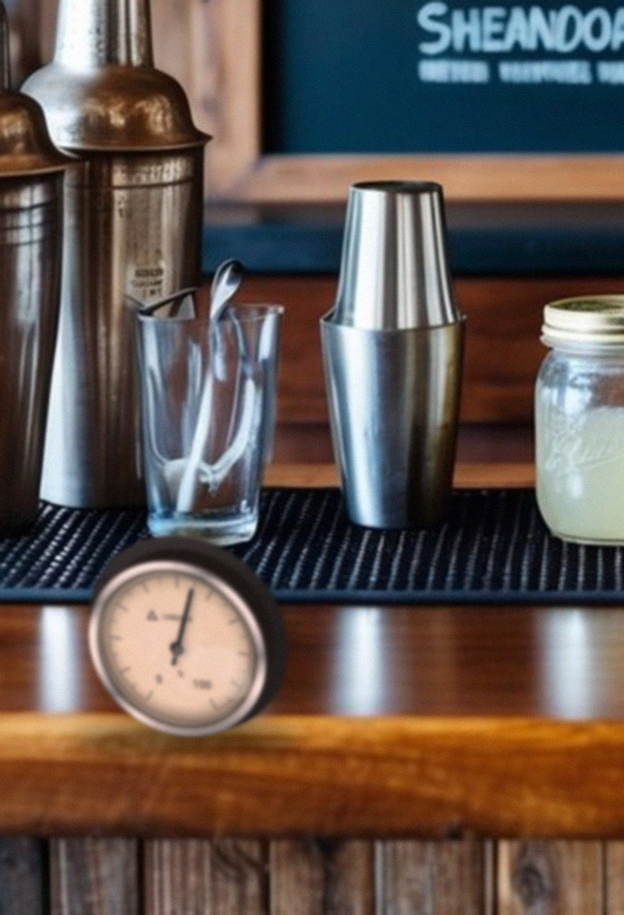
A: 55 (%)
